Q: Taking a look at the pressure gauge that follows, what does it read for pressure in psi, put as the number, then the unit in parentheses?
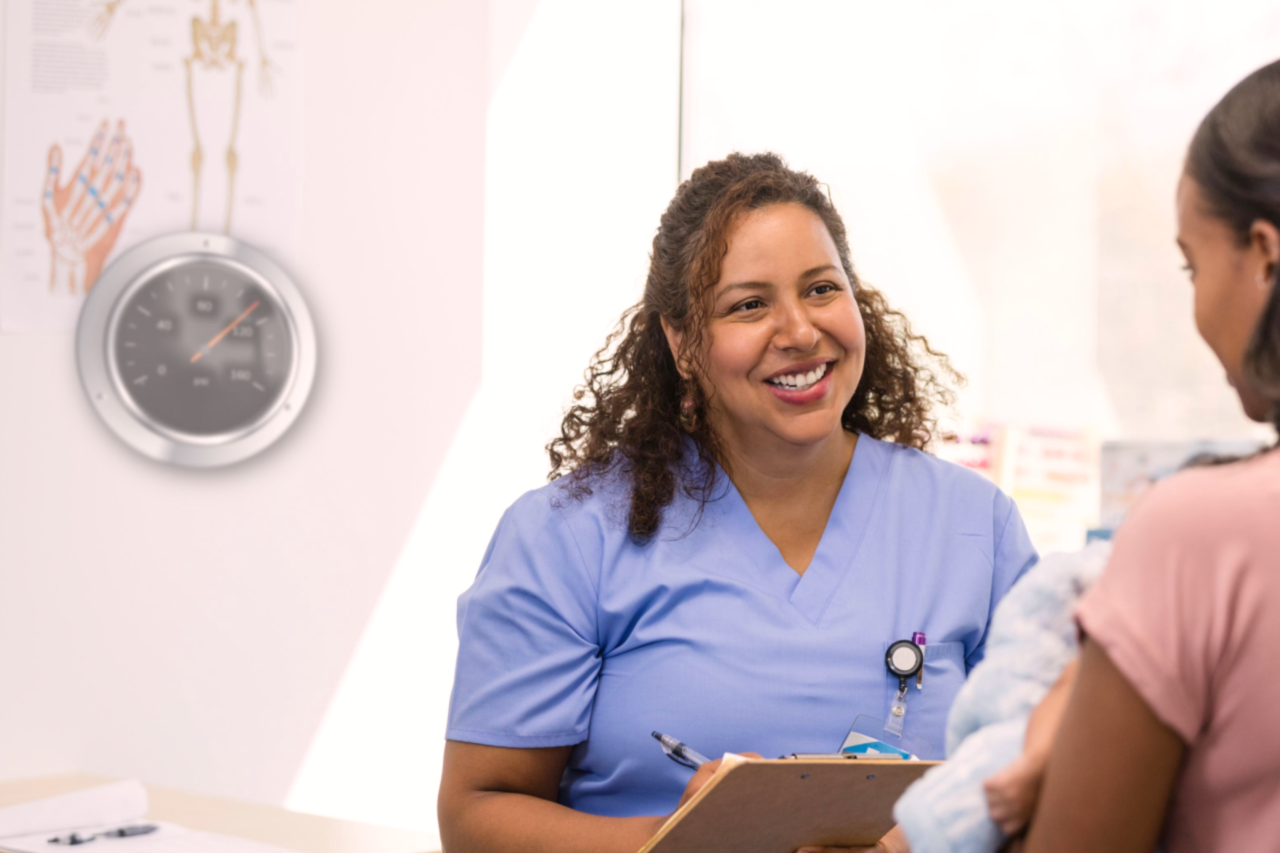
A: 110 (psi)
